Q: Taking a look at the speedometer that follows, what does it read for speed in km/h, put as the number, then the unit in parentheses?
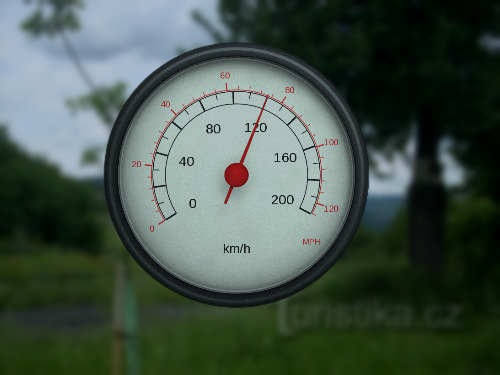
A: 120 (km/h)
